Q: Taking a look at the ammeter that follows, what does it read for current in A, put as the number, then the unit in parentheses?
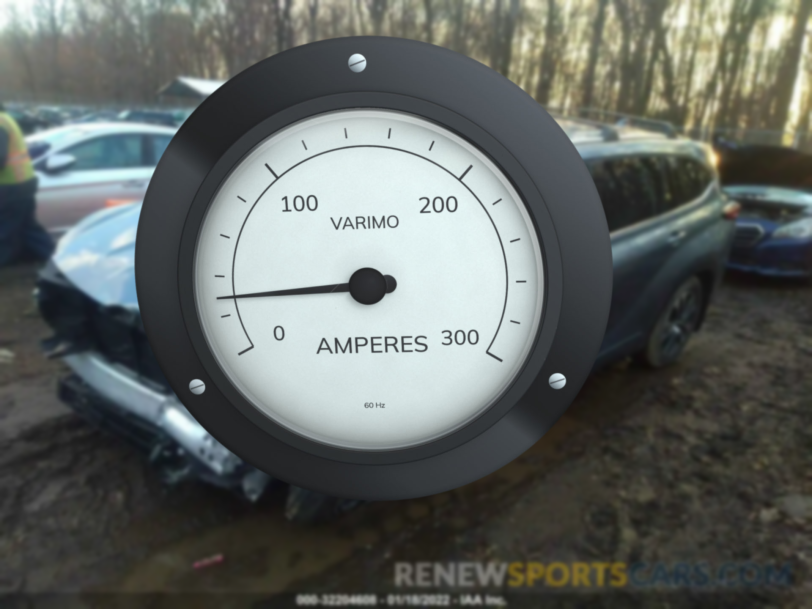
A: 30 (A)
